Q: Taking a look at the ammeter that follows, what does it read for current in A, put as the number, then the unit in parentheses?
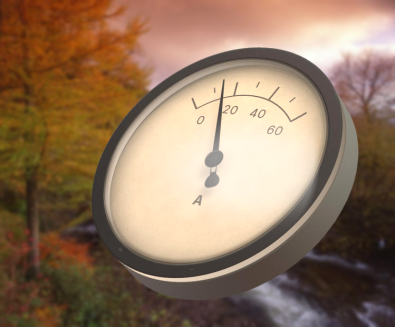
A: 15 (A)
